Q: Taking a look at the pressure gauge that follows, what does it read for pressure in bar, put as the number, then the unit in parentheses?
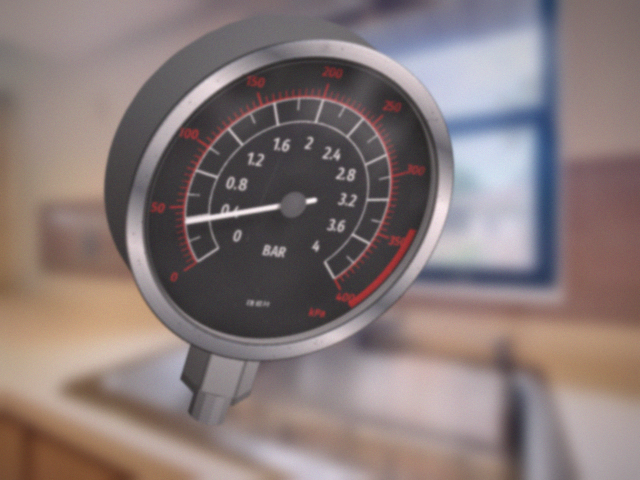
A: 0.4 (bar)
